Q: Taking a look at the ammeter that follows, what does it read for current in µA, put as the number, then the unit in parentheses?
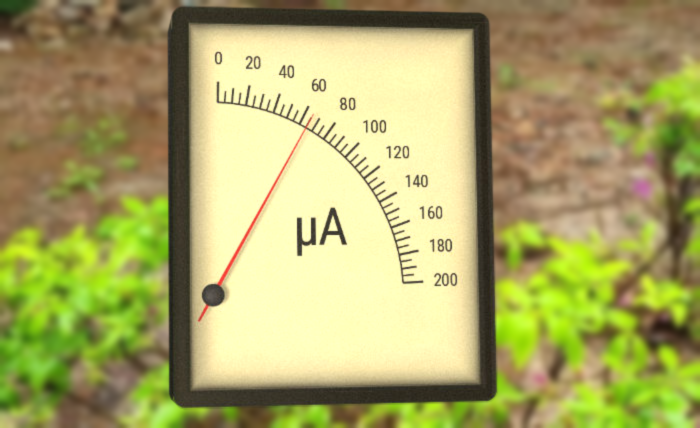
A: 65 (µA)
